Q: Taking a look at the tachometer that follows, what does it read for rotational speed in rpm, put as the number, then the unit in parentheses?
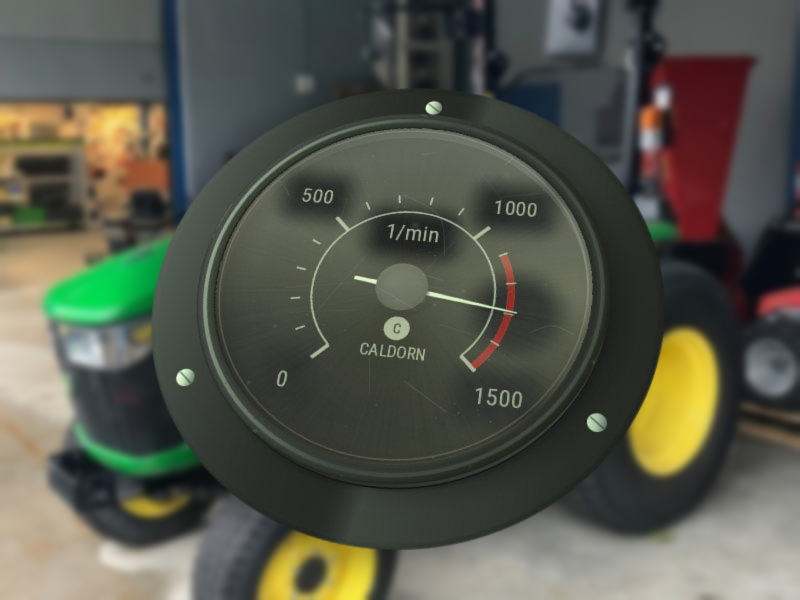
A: 1300 (rpm)
